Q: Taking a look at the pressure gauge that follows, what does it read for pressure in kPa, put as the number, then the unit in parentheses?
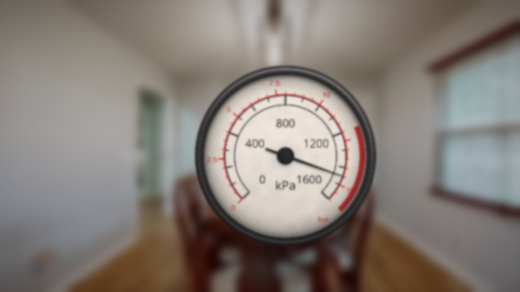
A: 1450 (kPa)
